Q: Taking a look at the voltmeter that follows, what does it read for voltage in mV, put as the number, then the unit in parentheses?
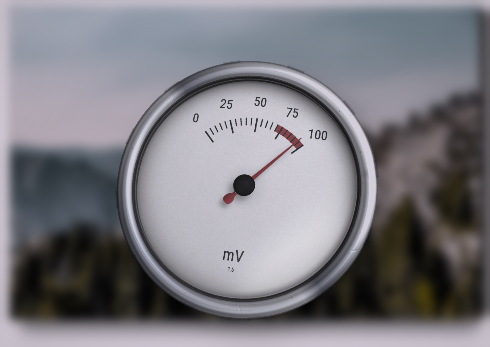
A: 95 (mV)
